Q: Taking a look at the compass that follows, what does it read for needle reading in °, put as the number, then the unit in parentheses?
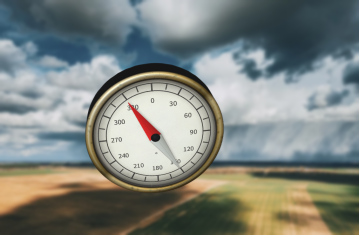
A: 330 (°)
